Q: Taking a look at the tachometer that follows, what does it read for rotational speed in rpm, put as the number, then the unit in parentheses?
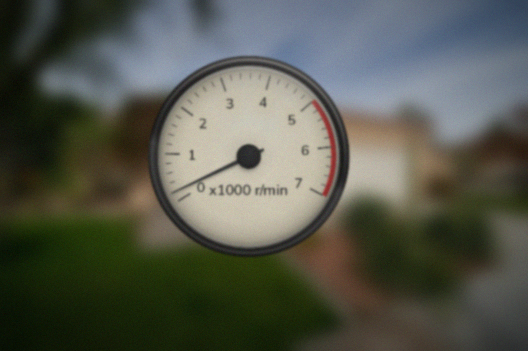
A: 200 (rpm)
